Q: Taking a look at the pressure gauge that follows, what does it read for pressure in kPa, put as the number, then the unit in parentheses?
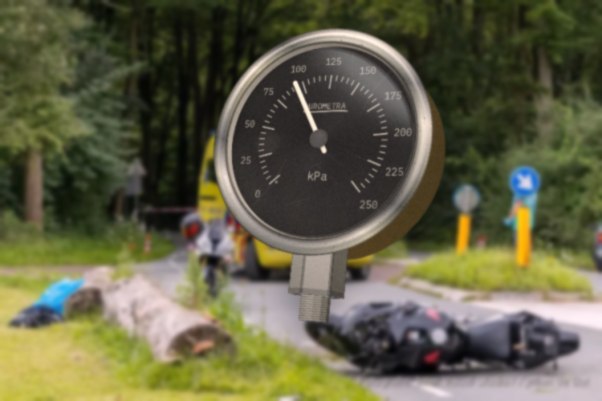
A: 95 (kPa)
